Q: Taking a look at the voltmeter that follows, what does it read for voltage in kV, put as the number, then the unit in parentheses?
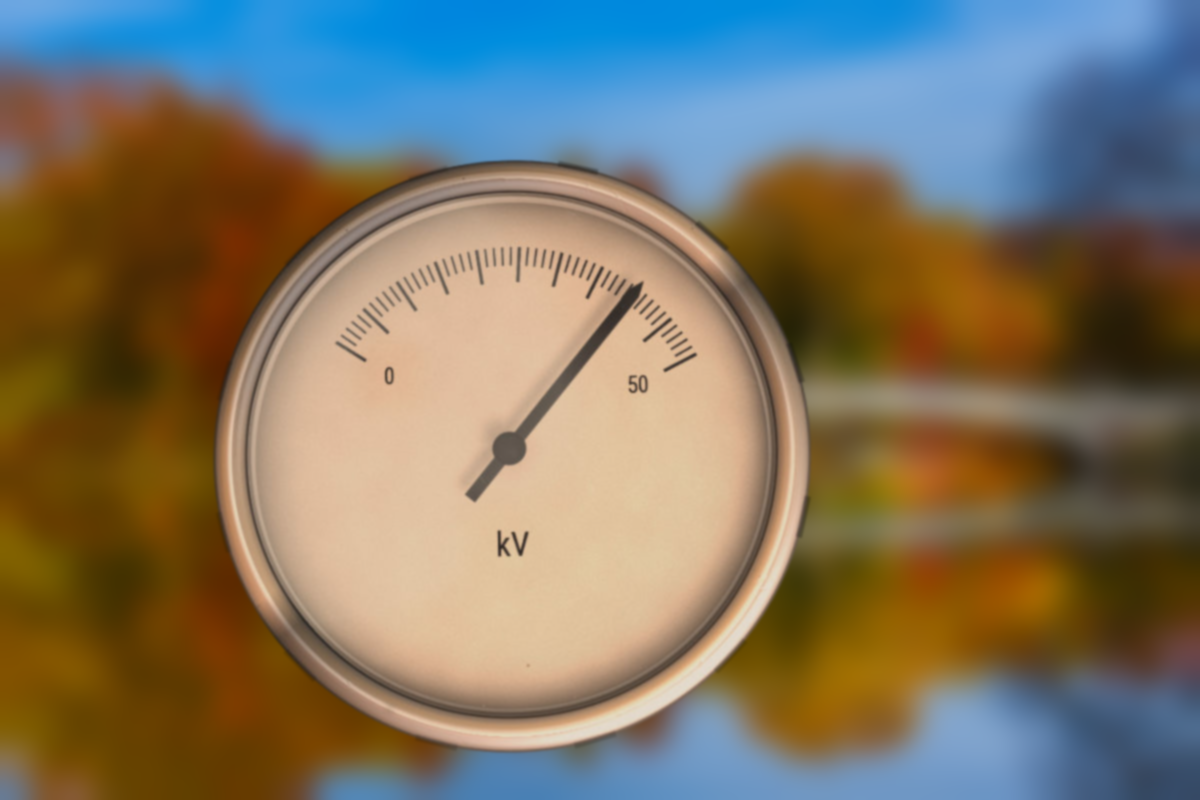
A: 40 (kV)
